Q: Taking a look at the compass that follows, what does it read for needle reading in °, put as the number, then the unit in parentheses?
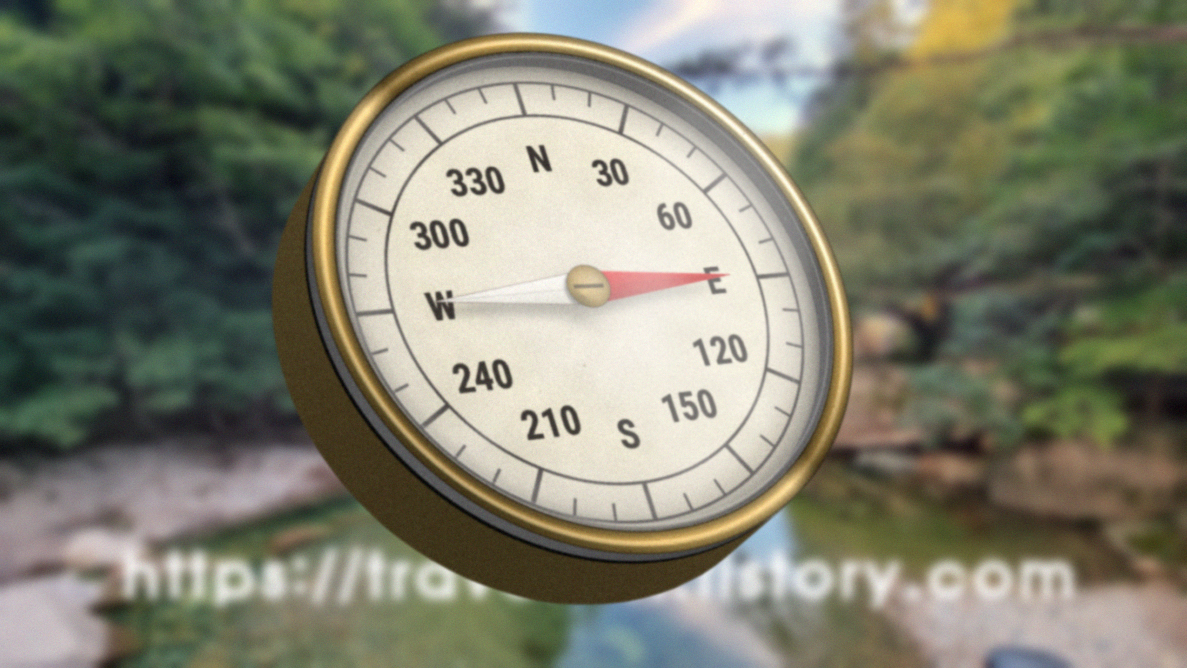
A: 90 (°)
